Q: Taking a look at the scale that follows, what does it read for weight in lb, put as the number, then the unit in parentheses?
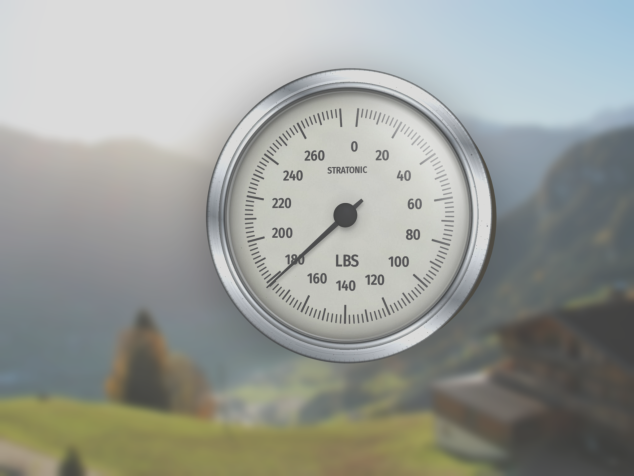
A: 178 (lb)
